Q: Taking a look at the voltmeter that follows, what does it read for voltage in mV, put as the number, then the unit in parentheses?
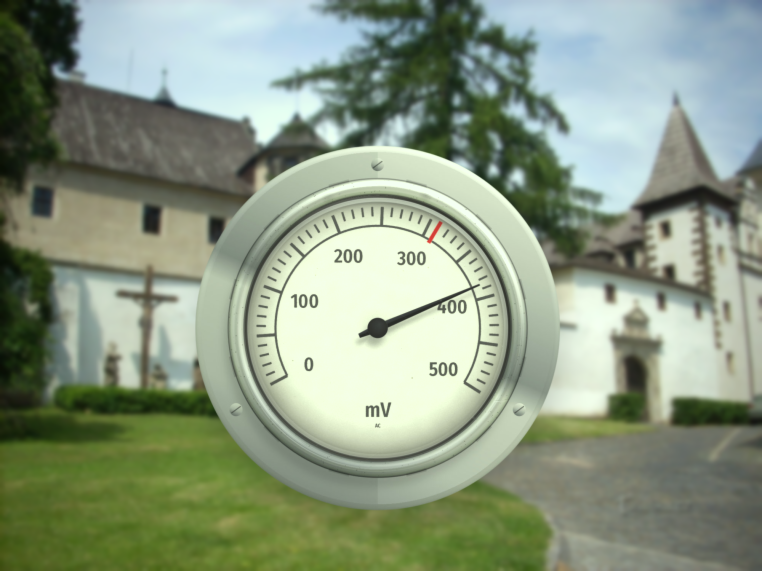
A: 385 (mV)
